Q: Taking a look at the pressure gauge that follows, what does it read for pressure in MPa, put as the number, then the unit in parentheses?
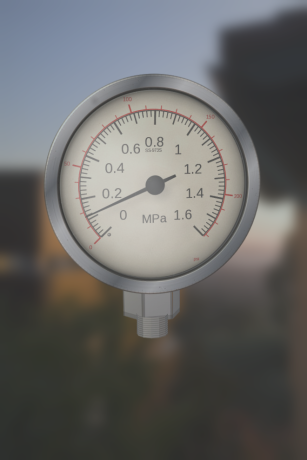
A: 0.12 (MPa)
